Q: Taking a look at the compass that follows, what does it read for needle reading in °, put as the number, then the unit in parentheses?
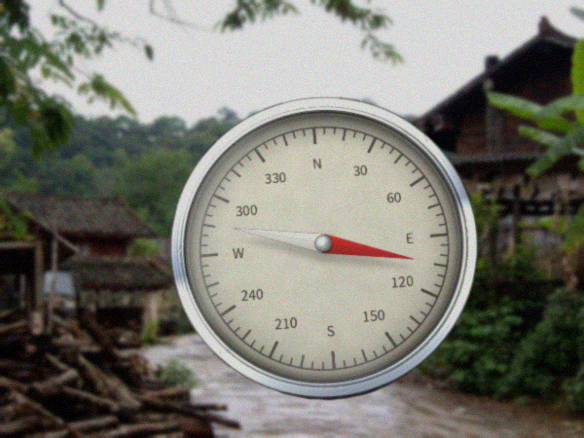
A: 105 (°)
